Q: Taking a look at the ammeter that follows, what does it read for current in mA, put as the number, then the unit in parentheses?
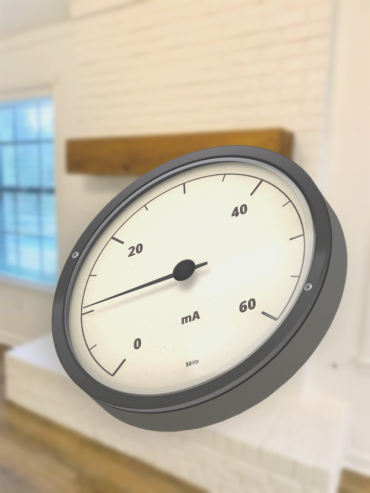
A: 10 (mA)
